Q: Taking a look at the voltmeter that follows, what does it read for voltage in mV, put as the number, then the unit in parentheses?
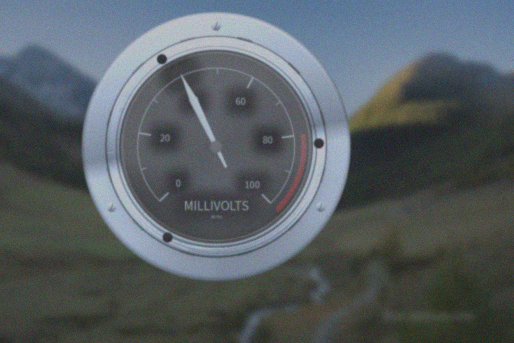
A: 40 (mV)
